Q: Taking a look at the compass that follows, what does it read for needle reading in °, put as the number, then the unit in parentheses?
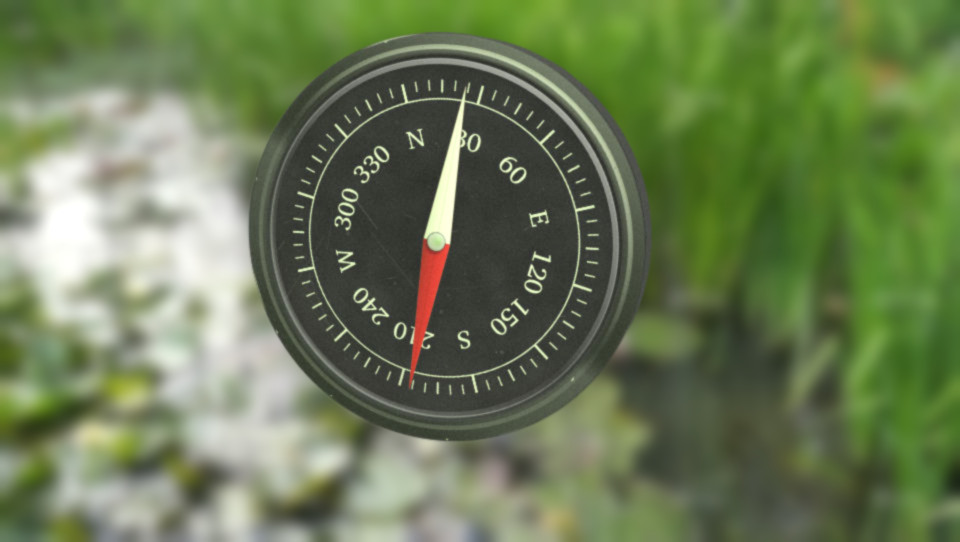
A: 205 (°)
